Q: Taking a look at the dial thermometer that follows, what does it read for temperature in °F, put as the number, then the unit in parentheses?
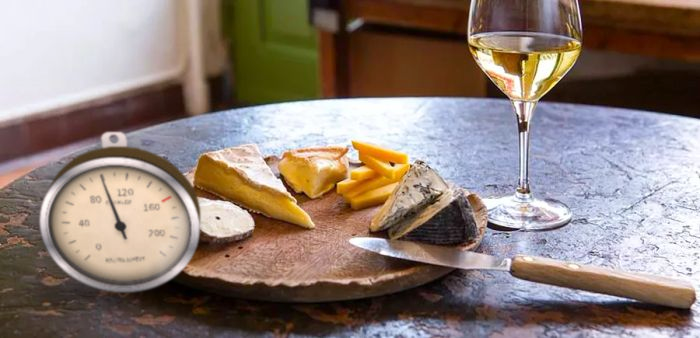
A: 100 (°F)
